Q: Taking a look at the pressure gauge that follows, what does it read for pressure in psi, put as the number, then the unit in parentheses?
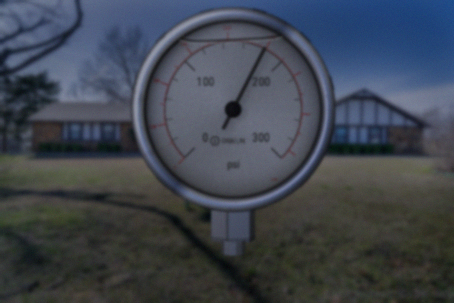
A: 180 (psi)
